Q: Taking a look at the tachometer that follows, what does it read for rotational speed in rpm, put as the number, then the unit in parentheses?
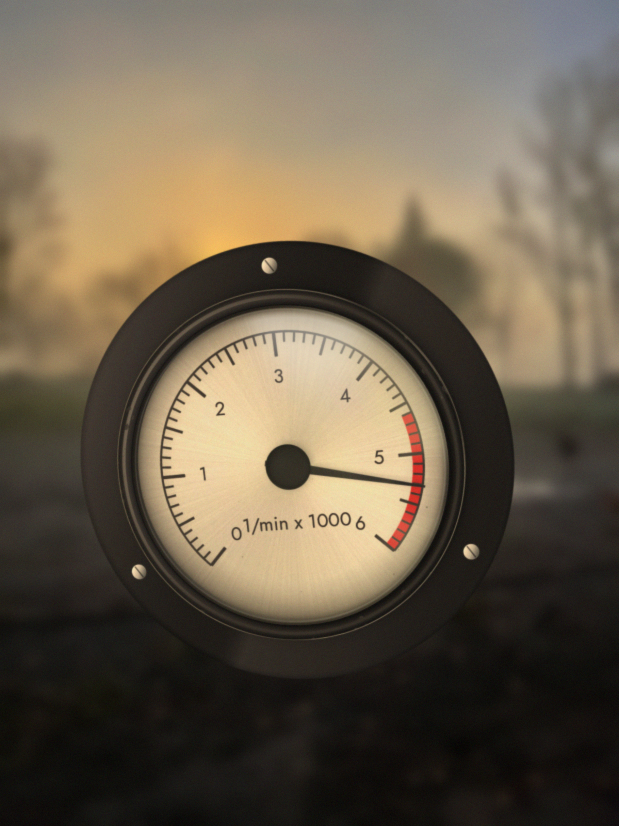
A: 5300 (rpm)
